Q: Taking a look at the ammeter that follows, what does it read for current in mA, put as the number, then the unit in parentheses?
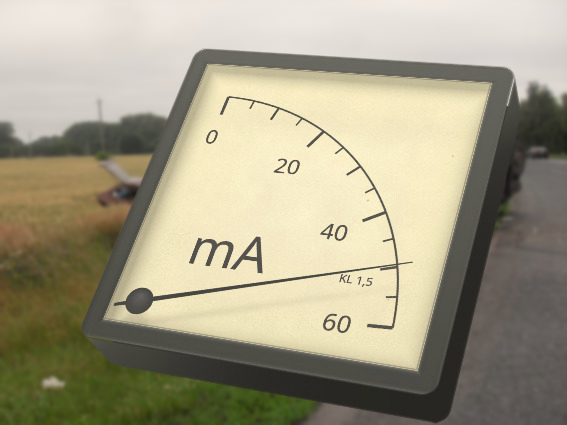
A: 50 (mA)
